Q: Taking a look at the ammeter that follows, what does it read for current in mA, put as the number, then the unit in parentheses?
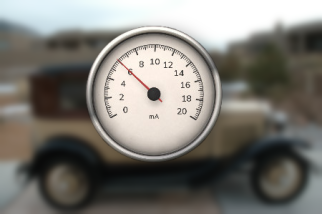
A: 6 (mA)
